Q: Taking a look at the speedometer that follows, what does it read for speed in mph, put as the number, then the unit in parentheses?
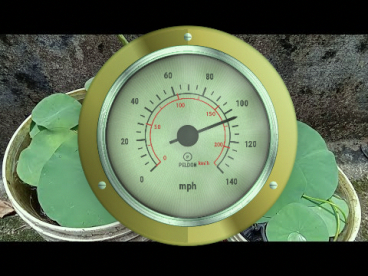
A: 105 (mph)
